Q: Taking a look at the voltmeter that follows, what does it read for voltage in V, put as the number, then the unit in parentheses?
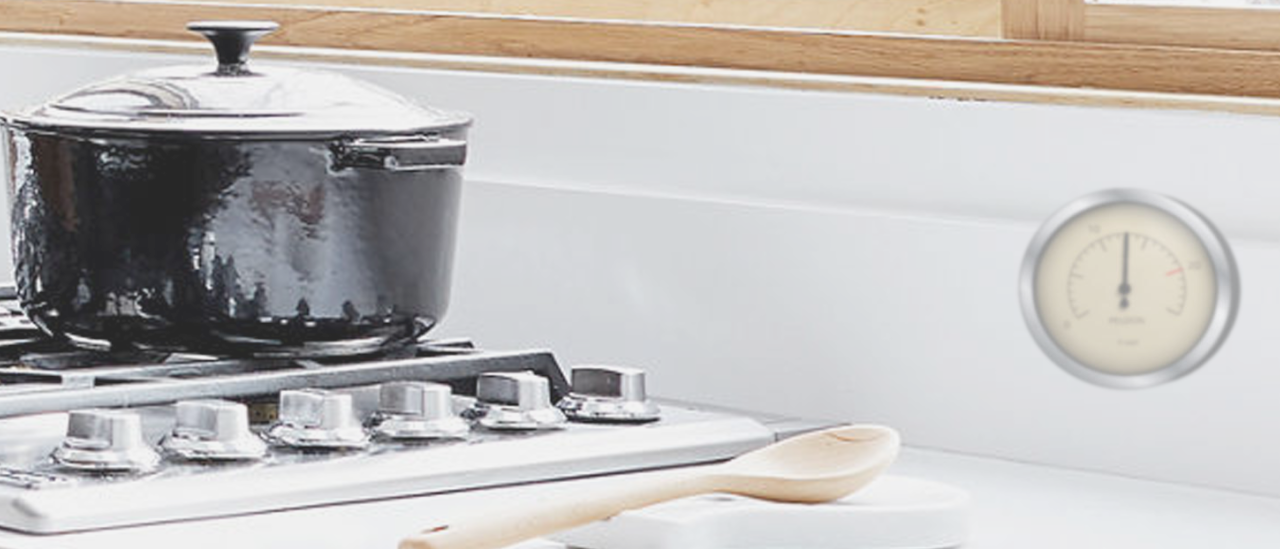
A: 13 (V)
